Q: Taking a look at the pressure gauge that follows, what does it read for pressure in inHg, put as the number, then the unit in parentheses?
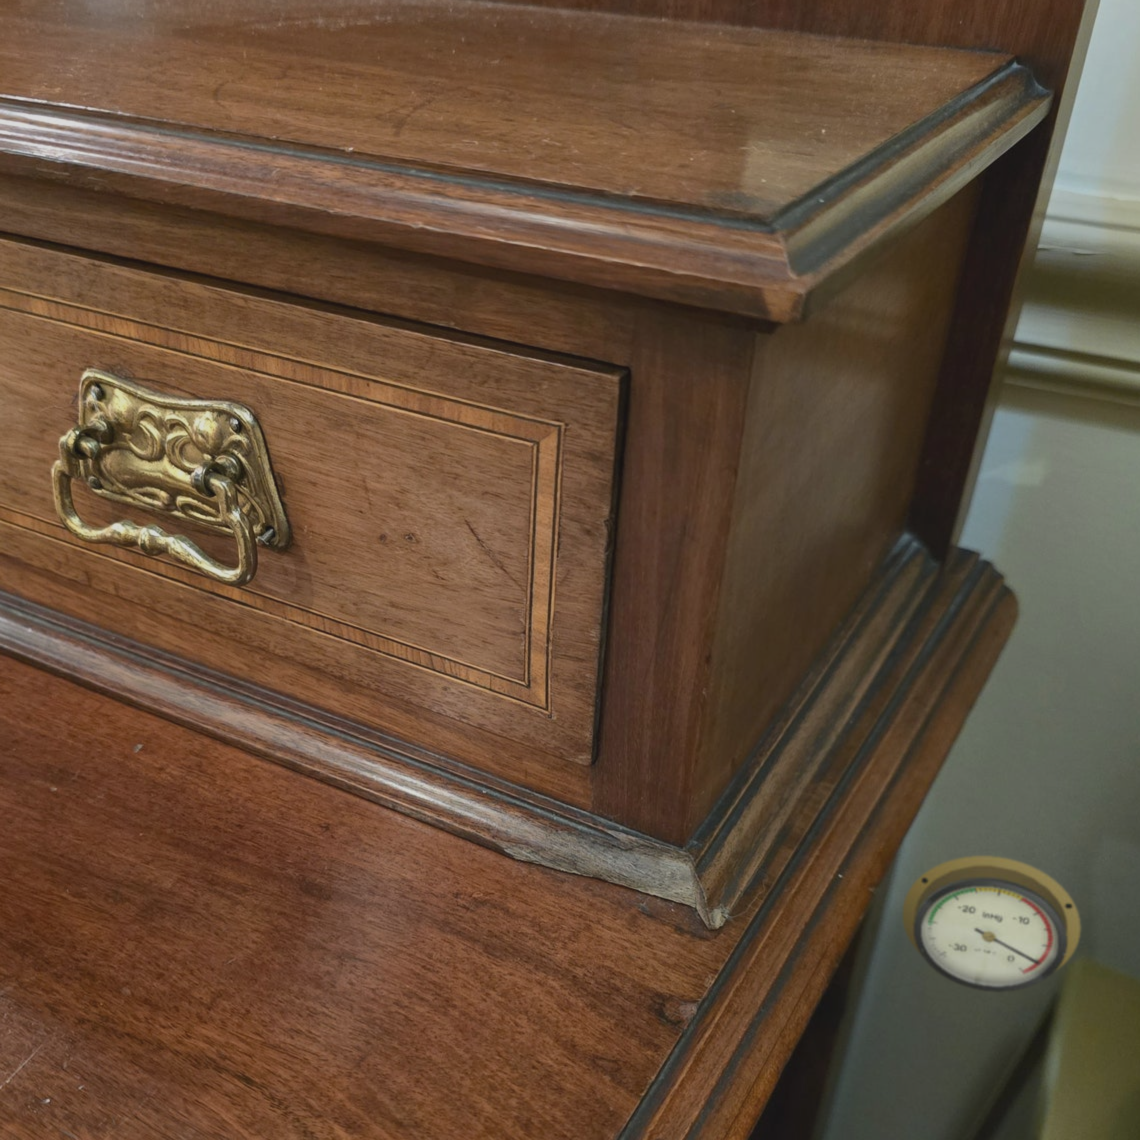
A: -2.5 (inHg)
